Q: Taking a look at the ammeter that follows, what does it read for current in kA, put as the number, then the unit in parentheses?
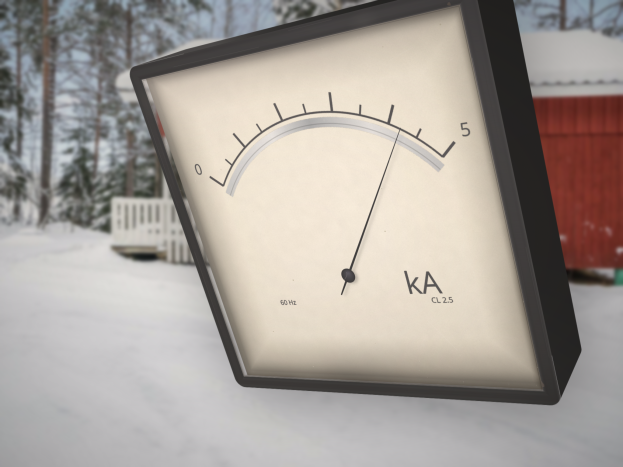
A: 4.25 (kA)
